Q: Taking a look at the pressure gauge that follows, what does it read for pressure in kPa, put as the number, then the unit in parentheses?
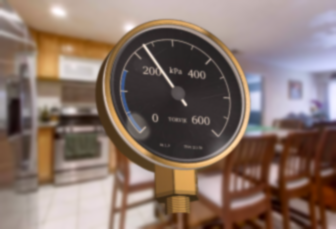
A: 225 (kPa)
